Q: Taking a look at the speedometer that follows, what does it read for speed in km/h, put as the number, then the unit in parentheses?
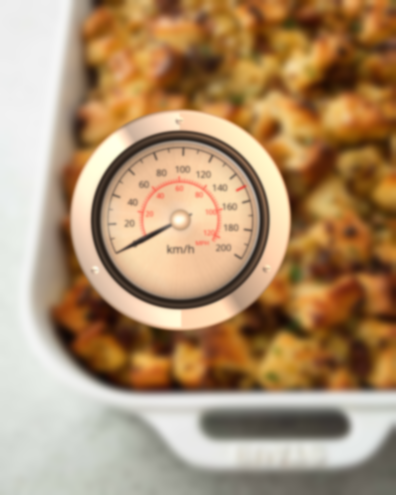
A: 0 (km/h)
